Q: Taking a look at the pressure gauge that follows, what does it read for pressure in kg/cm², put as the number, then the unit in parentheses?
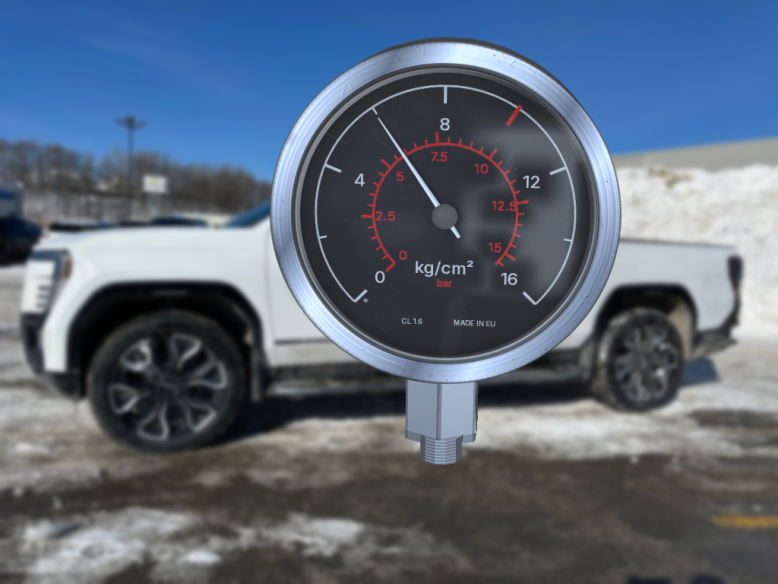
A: 6 (kg/cm²)
